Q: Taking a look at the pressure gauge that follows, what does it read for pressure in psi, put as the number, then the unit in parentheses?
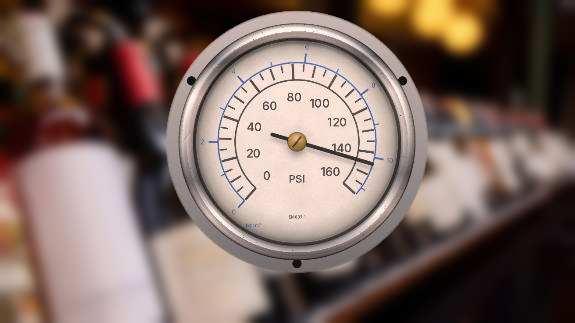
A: 145 (psi)
